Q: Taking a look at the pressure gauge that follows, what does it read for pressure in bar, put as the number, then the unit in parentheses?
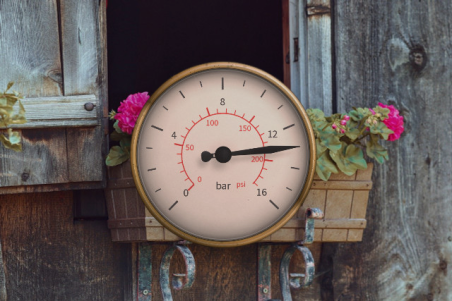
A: 13 (bar)
